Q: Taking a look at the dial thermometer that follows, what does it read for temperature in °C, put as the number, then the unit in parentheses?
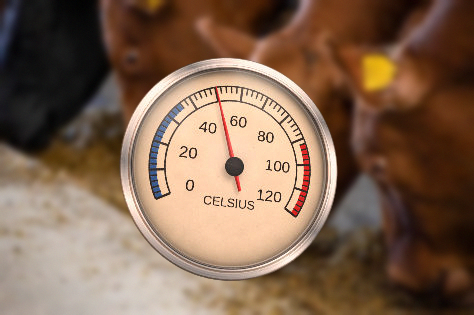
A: 50 (°C)
